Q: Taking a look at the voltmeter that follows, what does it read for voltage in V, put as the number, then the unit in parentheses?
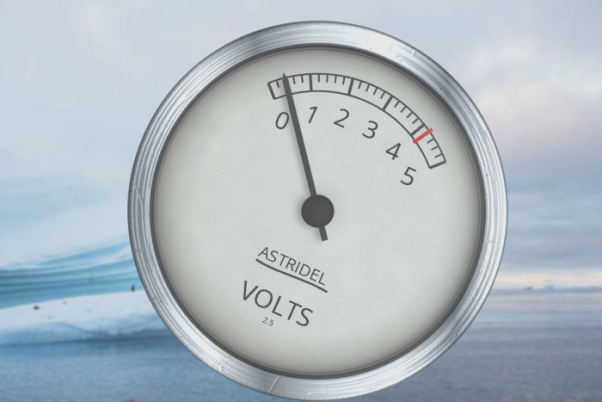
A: 0.4 (V)
